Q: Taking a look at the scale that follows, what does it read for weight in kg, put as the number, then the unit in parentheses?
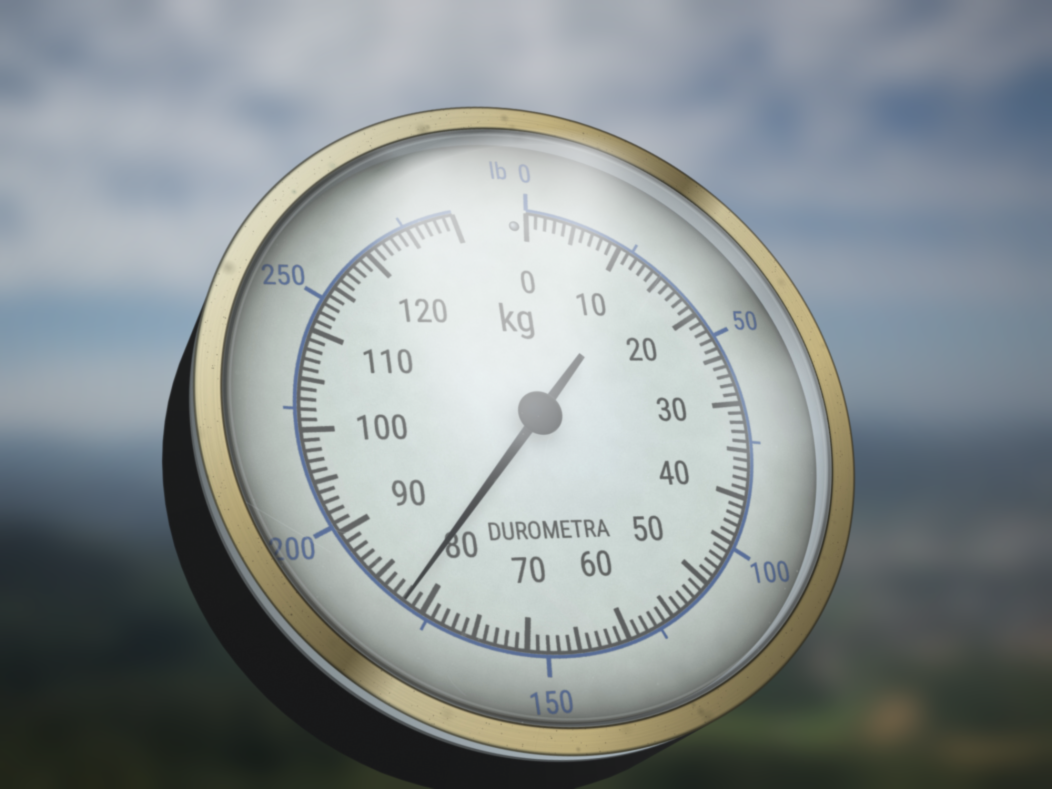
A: 82 (kg)
